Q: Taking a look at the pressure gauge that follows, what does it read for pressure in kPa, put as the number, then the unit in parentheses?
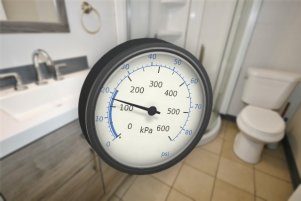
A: 125 (kPa)
